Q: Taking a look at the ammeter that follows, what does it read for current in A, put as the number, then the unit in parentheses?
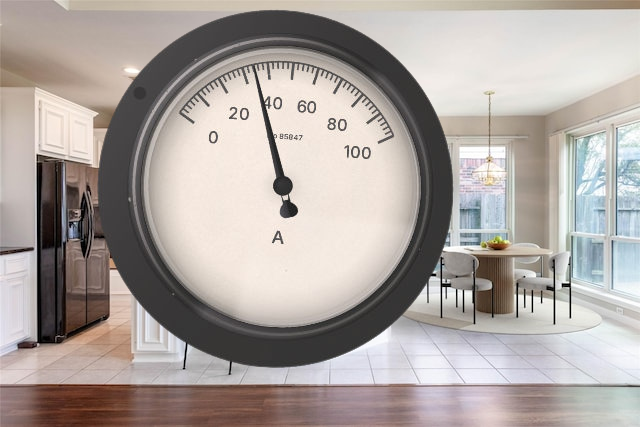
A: 34 (A)
